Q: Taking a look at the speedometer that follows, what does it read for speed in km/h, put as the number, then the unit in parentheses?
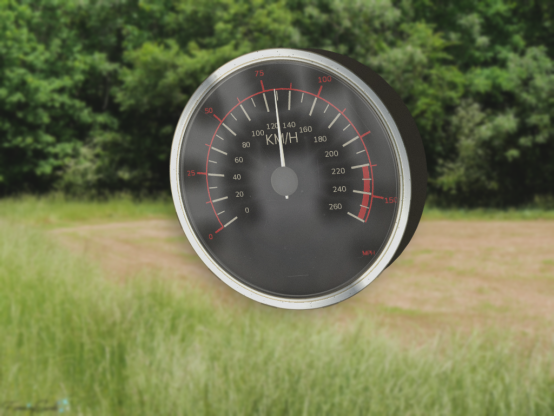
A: 130 (km/h)
